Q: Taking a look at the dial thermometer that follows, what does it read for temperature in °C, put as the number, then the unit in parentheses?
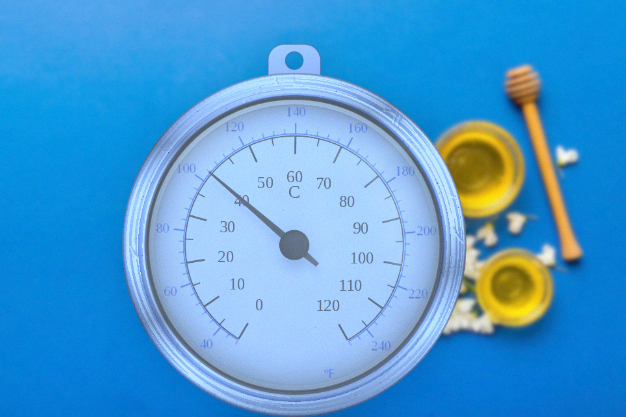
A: 40 (°C)
